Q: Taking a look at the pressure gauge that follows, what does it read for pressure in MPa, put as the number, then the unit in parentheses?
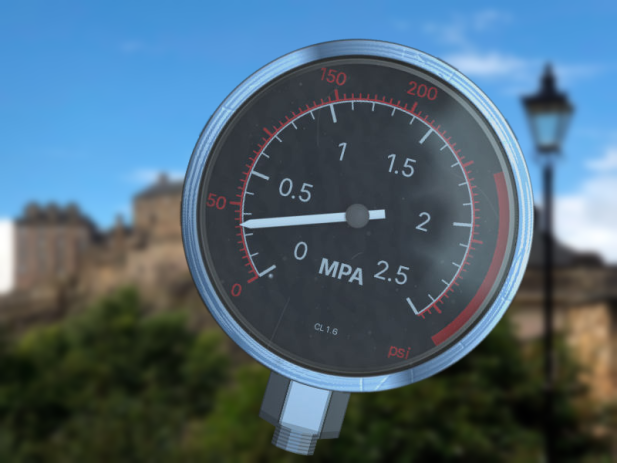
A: 0.25 (MPa)
